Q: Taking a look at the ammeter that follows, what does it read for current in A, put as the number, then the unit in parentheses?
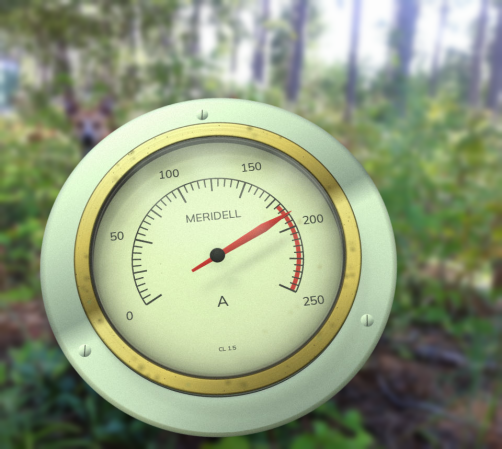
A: 190 (A)
